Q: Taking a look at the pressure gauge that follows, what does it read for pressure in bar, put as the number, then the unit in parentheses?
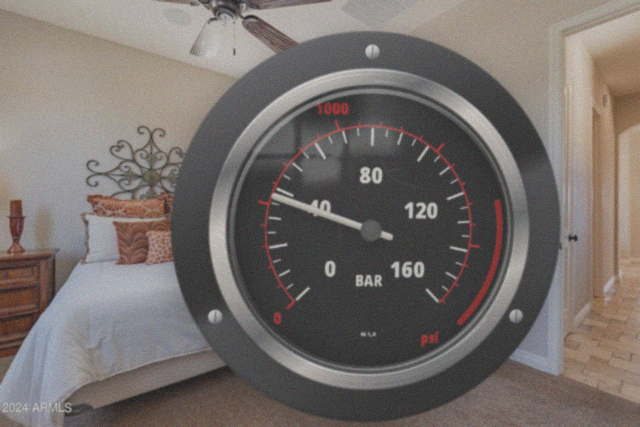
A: 37.5 (bar)
